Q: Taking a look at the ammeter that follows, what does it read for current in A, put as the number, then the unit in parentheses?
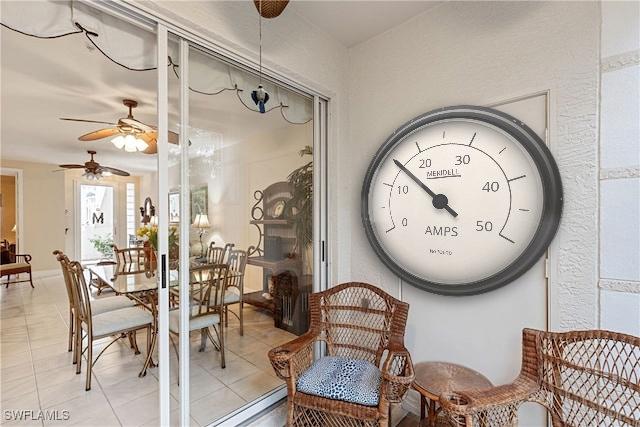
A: 15 (A)
